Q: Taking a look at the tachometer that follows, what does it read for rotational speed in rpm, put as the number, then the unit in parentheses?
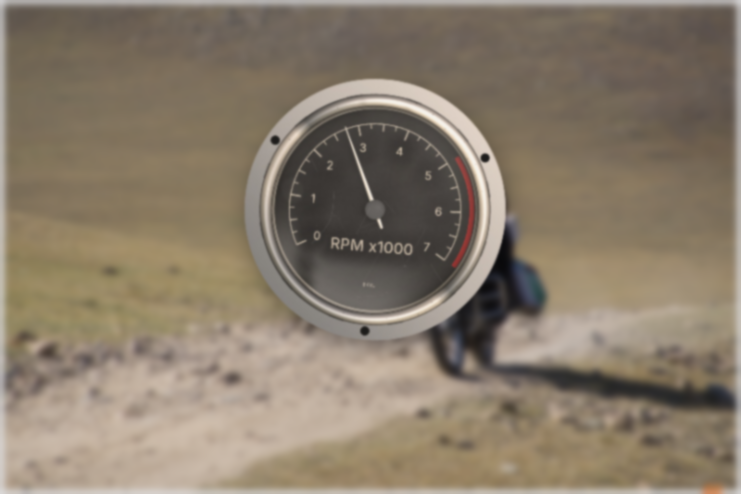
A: 2750 (rpm)
